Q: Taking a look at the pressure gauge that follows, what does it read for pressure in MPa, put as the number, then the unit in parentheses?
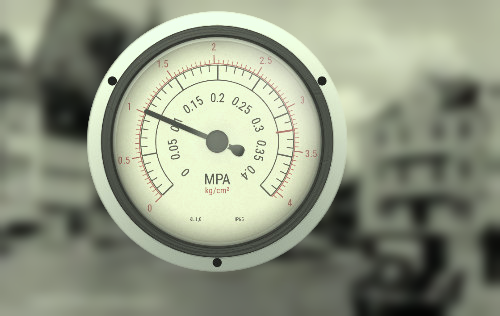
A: 0.1 (MPa)
